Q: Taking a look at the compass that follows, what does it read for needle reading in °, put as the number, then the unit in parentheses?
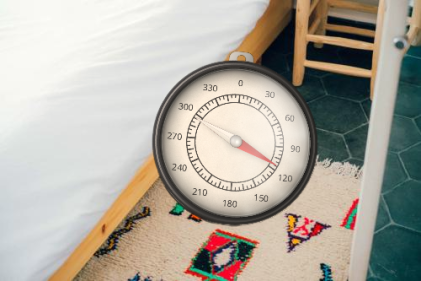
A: 115 (°)
